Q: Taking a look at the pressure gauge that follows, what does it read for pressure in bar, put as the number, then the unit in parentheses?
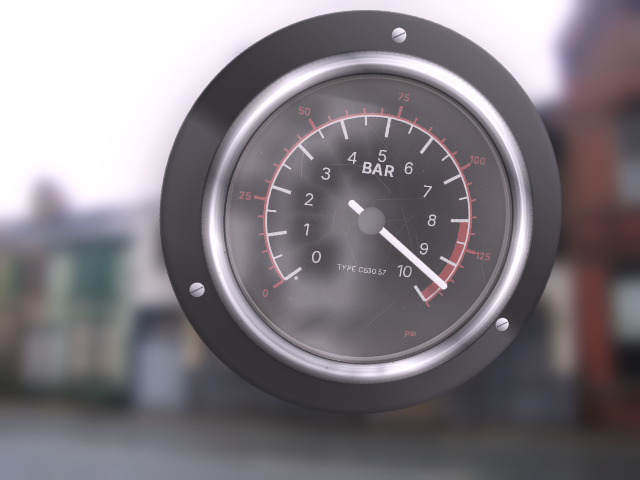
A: 9.5 (bar)
